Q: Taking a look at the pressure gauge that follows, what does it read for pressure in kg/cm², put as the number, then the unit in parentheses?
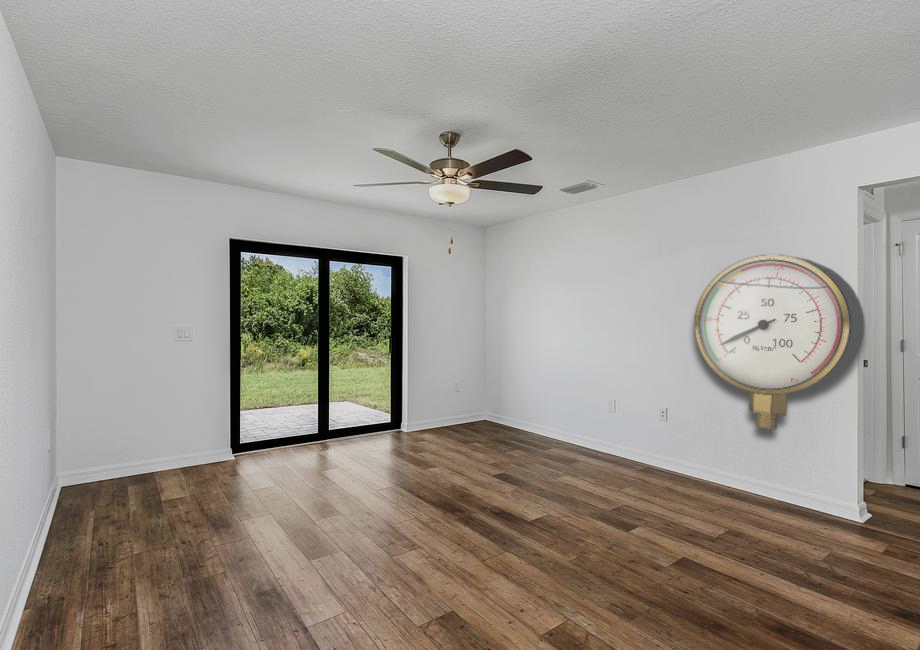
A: 5 (kg/cm²)
